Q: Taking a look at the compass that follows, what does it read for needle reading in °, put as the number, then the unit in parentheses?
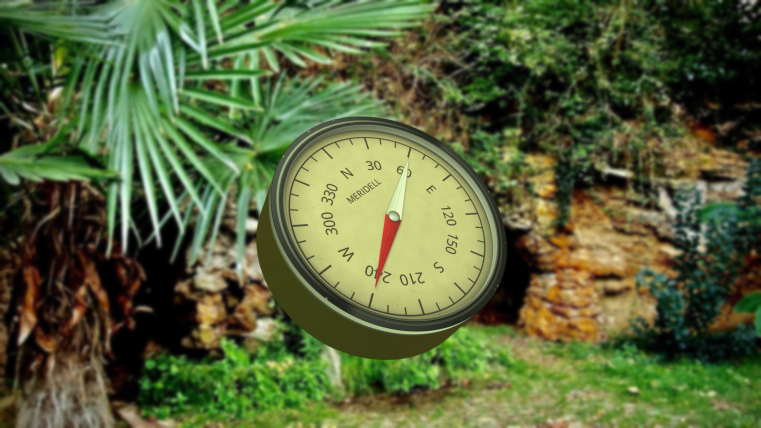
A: 240 (°)
